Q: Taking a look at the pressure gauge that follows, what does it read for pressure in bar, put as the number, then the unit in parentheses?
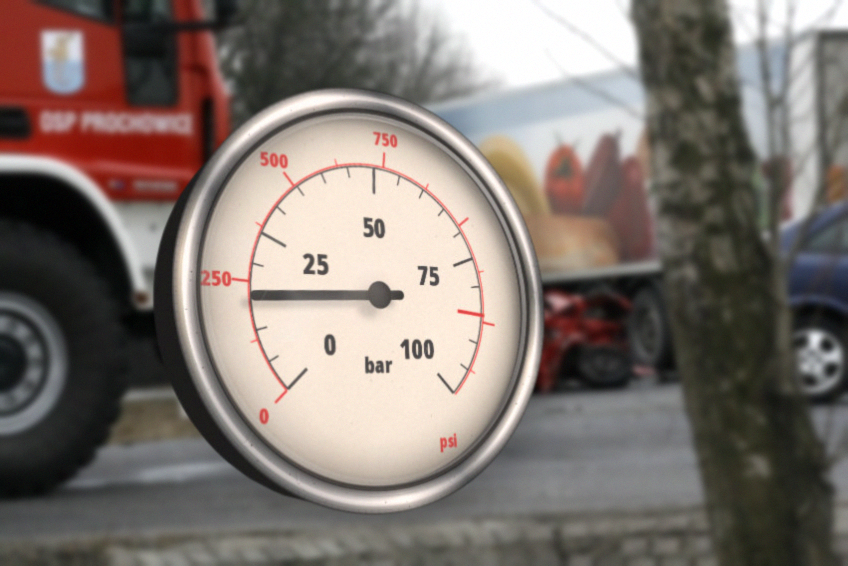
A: 15 (bar)
